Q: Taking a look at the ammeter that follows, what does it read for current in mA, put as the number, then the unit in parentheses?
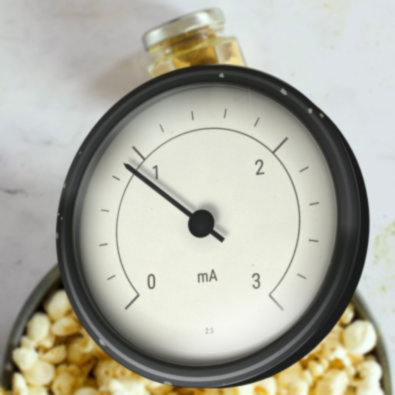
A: 0.9 (mA)
